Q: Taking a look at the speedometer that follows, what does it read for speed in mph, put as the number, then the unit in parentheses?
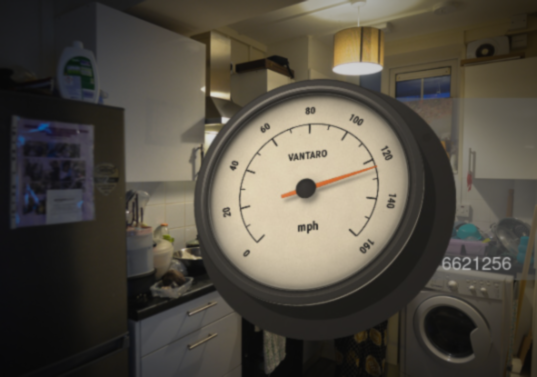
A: 125 (mph)
